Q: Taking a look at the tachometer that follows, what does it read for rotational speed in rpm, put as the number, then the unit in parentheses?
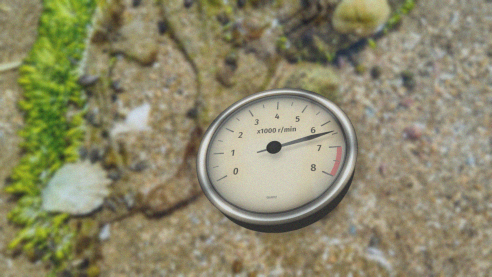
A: 6500 (rpm)
